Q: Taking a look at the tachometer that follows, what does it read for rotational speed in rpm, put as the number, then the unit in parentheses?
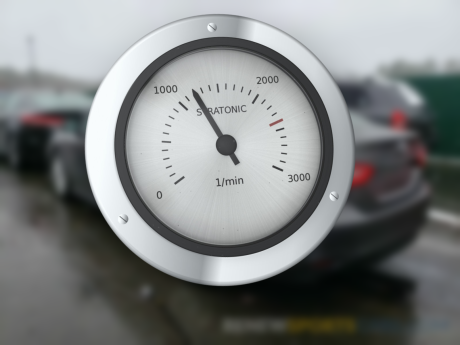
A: 1200 (rpm)
